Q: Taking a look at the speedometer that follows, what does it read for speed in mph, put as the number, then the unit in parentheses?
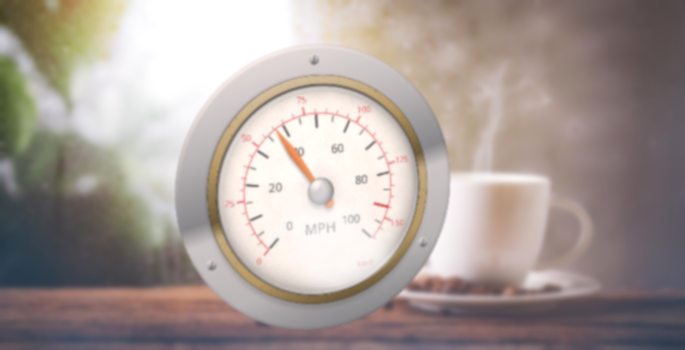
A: 37.5 (mph)
